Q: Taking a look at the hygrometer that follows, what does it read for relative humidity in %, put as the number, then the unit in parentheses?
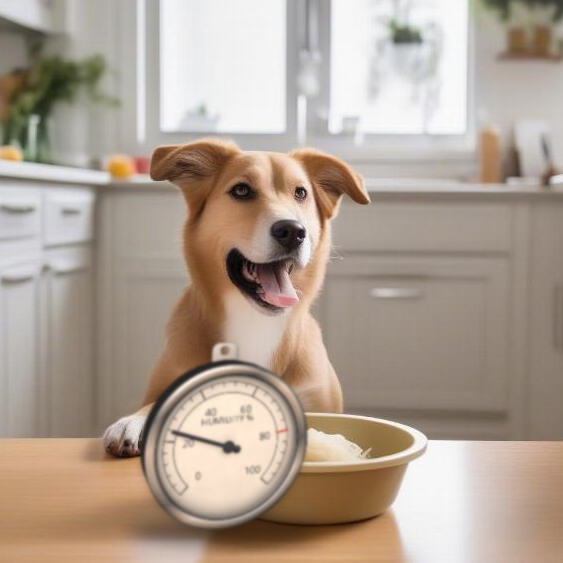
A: 24 (%)
